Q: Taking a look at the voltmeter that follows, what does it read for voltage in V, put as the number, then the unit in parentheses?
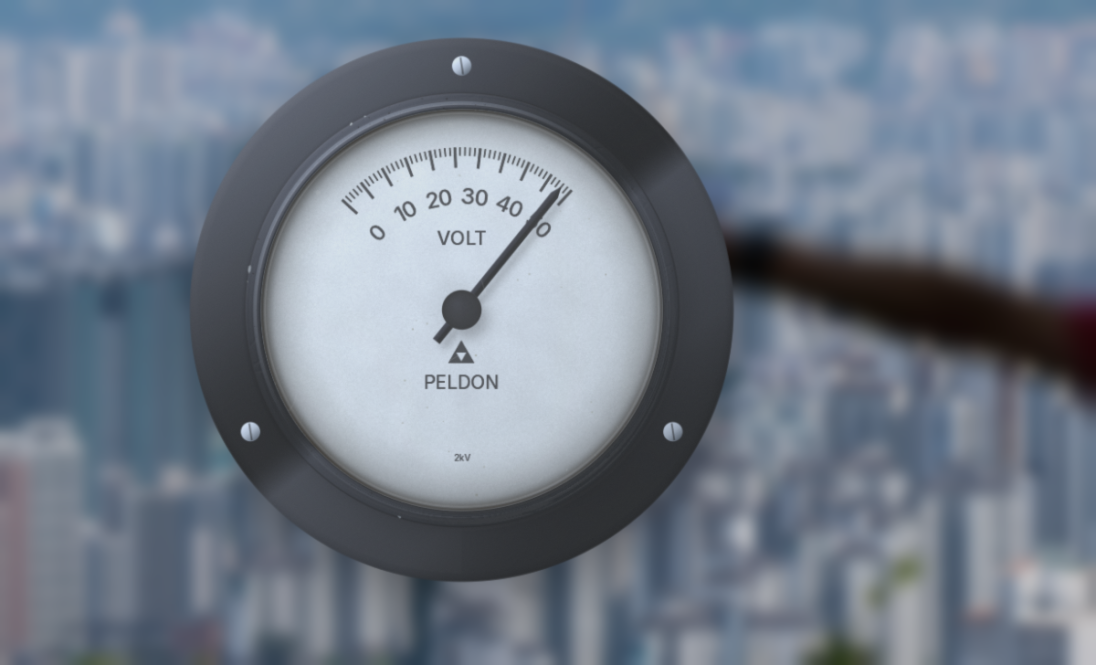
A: 48 (V)
